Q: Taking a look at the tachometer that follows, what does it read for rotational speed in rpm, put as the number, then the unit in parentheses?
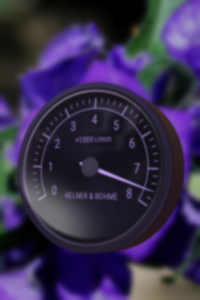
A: 7600 (rpm)
